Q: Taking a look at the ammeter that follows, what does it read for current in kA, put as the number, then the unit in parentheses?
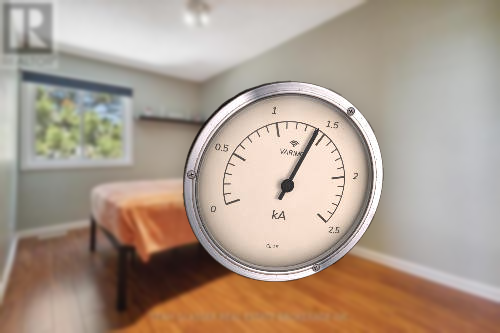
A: 1.4 (kA)
